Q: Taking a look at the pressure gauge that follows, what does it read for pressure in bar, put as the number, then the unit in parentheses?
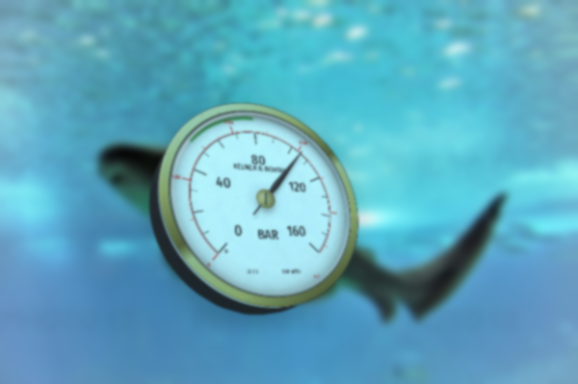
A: 105 (bar)
